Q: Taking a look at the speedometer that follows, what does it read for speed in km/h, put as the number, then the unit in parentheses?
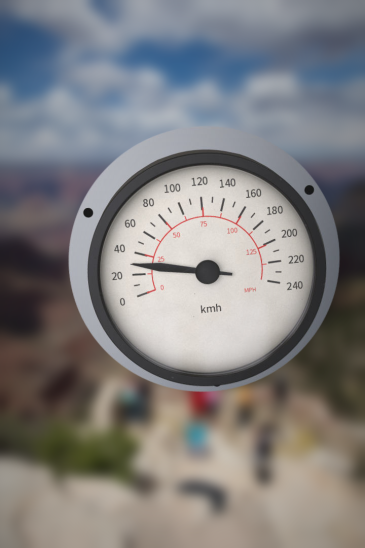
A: 30 (km/h)
